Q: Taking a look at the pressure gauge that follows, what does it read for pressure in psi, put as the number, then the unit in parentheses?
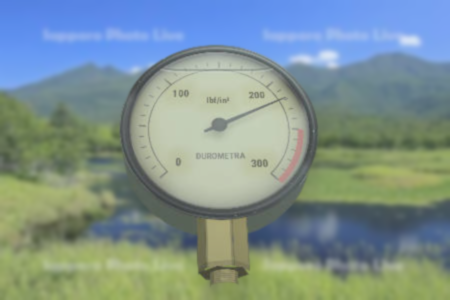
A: 220 (psi)
